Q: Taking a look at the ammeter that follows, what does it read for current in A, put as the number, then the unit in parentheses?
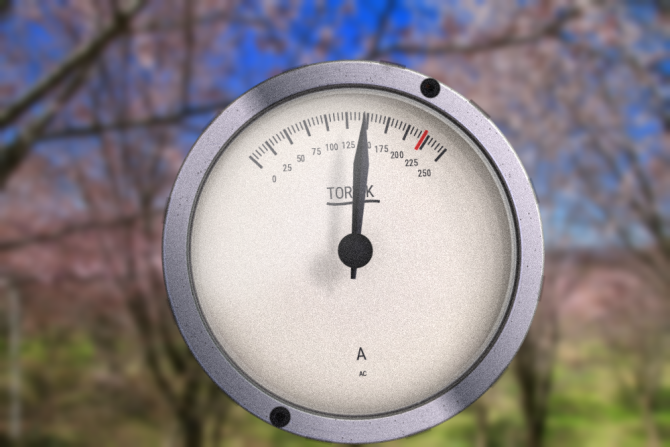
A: 145 (A)
